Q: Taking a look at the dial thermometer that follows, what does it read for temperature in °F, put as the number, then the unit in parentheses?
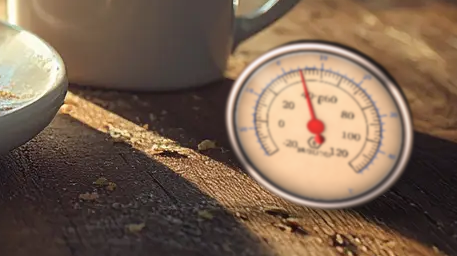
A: 40 (°F)
